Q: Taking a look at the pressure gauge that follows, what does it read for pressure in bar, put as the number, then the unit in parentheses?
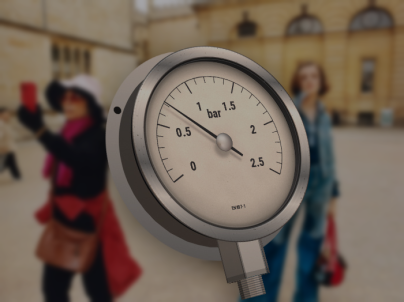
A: 0.7 (bar)
